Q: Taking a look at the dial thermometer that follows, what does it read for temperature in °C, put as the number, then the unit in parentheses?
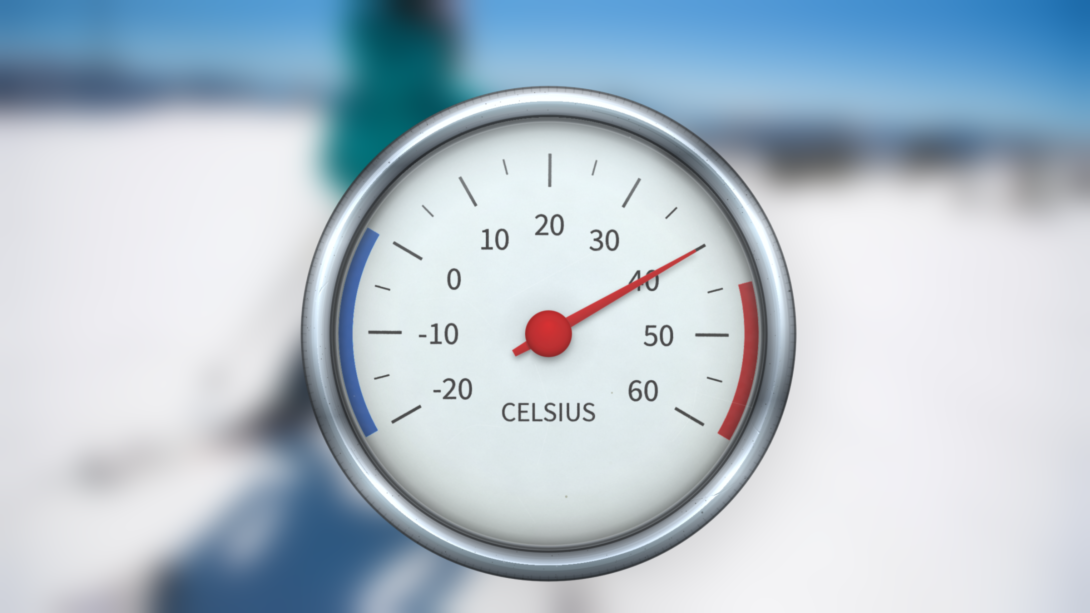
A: 40 (°C)
